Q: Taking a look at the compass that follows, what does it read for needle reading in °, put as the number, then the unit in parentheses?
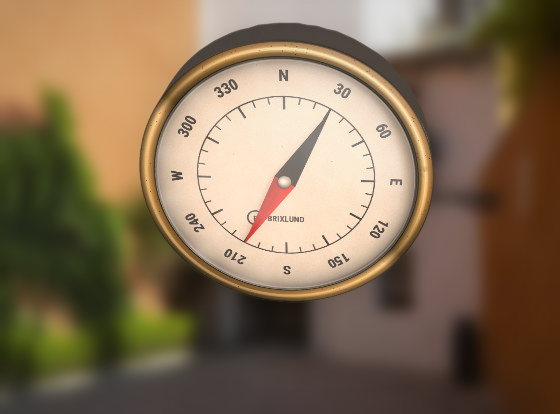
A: 210 (°)
